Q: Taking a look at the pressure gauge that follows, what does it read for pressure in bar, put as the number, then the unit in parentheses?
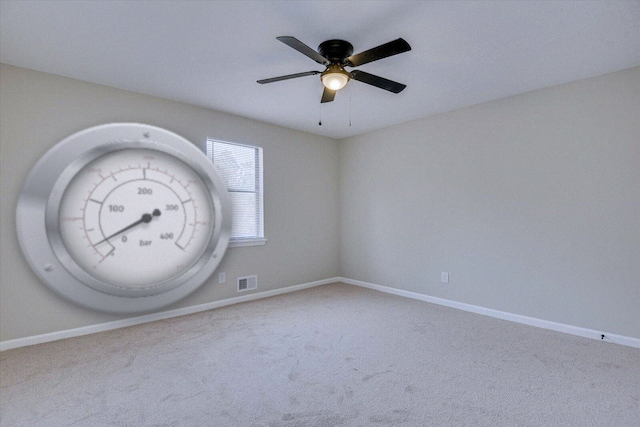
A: 25 (bar)
